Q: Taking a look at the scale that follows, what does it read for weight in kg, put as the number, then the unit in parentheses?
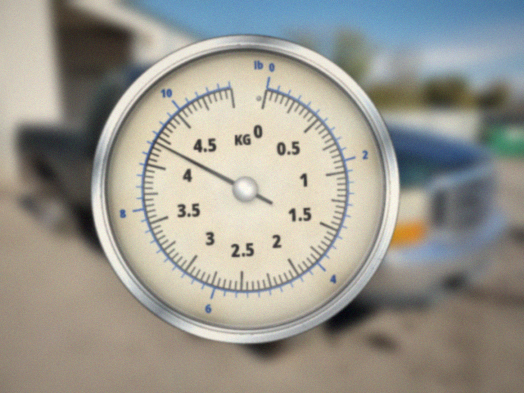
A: 4.2 (kg)
